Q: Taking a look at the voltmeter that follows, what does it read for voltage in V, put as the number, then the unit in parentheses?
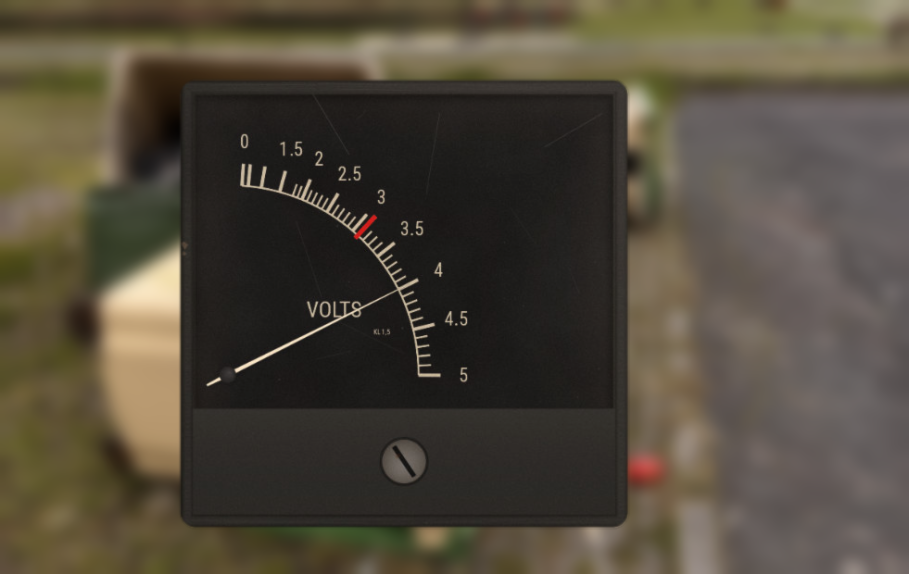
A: 4 (V)
